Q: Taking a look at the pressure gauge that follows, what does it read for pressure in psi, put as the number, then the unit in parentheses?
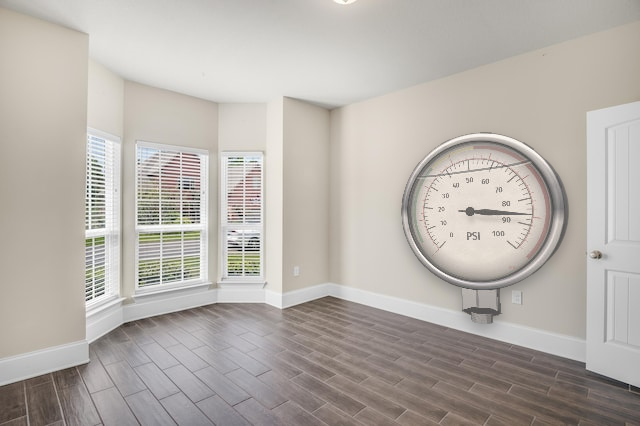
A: 86 (psi)
